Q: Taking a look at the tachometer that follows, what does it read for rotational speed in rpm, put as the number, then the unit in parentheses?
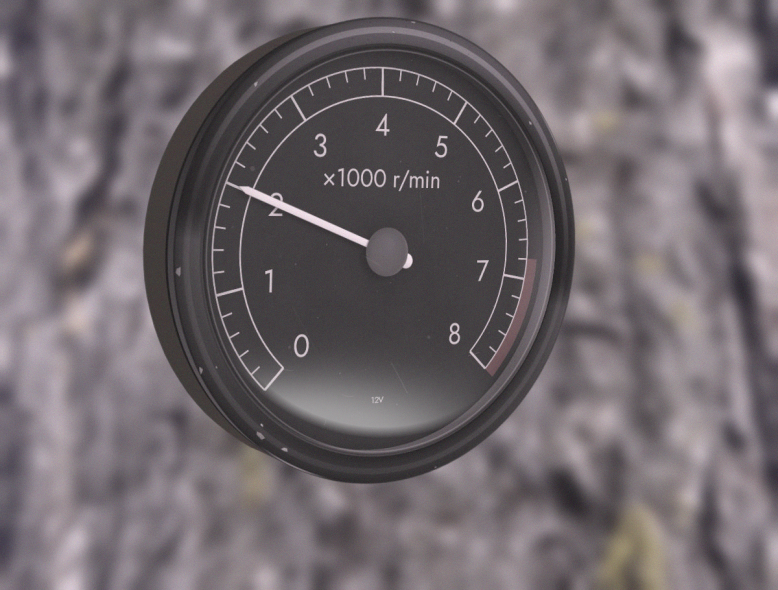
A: 2000 (rpm)
